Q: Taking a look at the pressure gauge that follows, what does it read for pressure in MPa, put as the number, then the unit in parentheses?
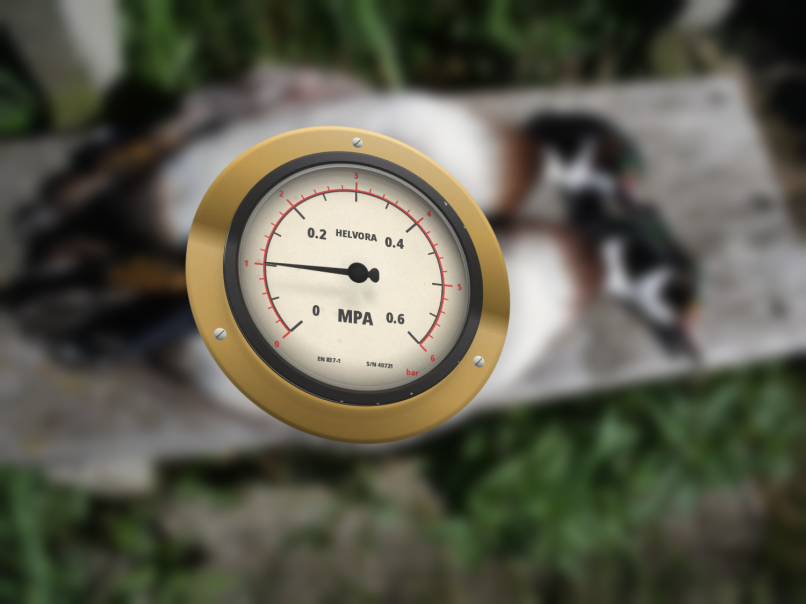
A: 0.1 (MPa)
